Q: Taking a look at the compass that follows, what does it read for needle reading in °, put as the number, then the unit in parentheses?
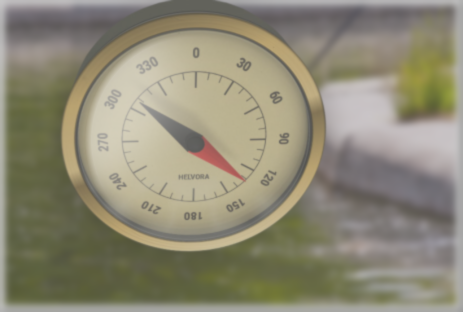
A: 130 (°)
